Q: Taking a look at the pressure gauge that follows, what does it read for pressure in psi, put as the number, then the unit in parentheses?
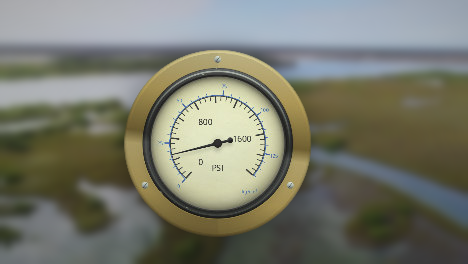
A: 250 (psi)
